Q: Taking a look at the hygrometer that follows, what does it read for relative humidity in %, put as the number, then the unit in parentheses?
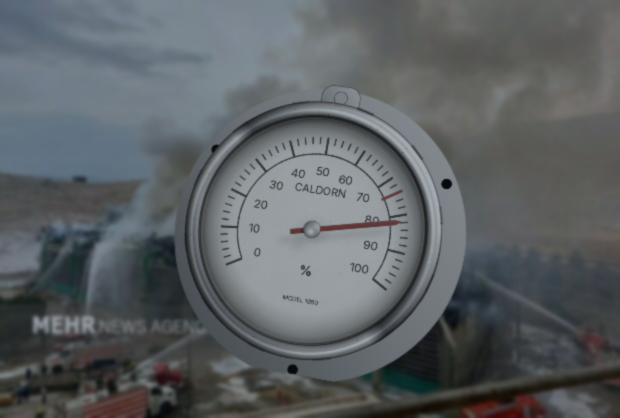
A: 82 (%)
